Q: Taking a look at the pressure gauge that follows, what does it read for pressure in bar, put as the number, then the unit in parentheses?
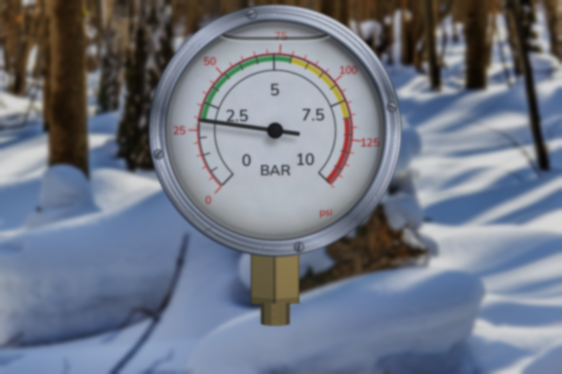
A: 2 (bar)
